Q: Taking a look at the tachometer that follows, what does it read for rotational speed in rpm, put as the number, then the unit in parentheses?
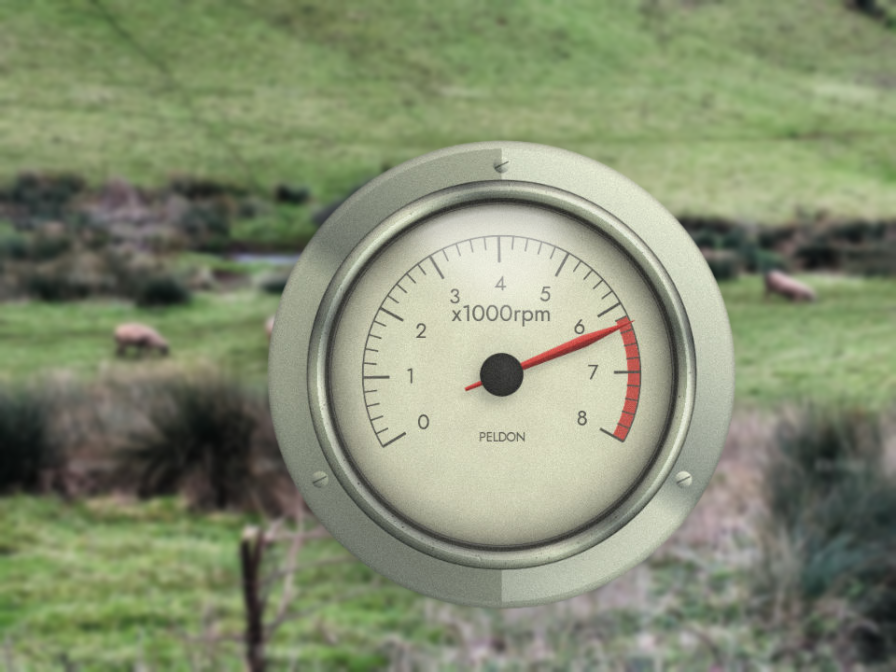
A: 6300 (rpm)
